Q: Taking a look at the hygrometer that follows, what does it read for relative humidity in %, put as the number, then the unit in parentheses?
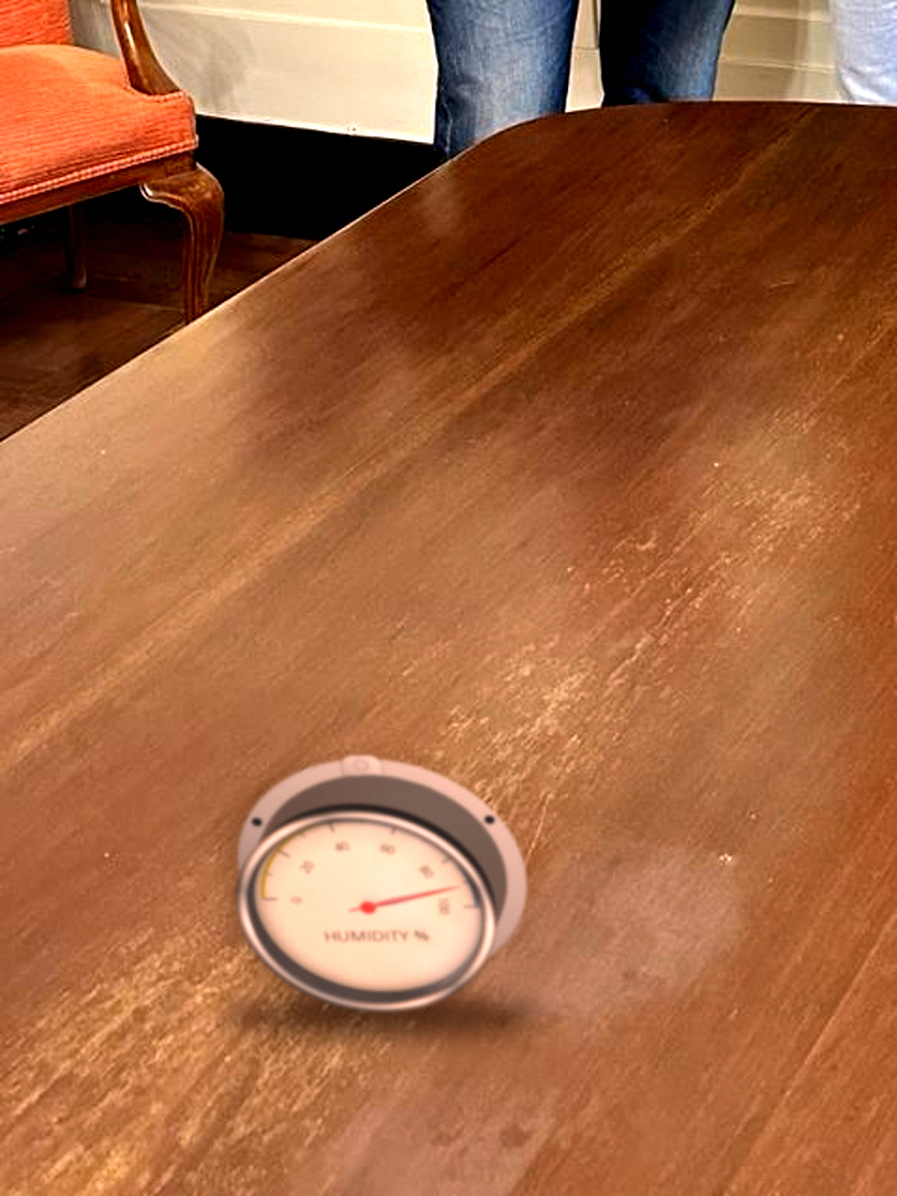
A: 90 (%)
